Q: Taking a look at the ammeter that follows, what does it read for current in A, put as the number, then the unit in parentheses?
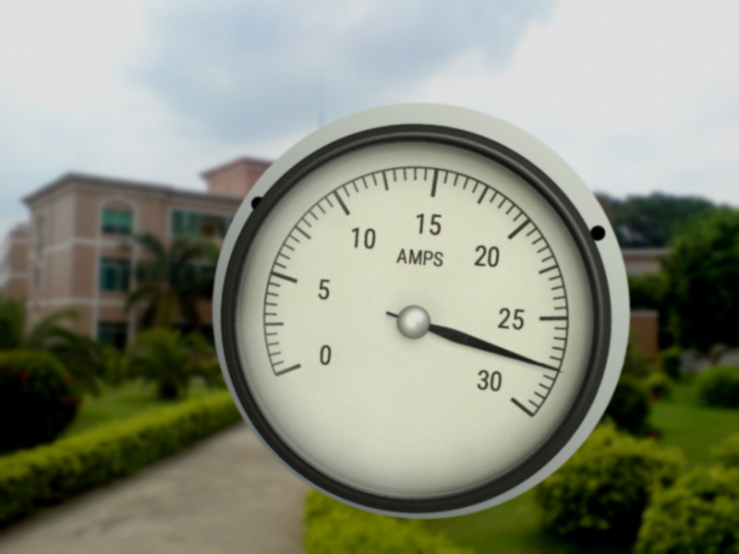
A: 27.5 (A)
